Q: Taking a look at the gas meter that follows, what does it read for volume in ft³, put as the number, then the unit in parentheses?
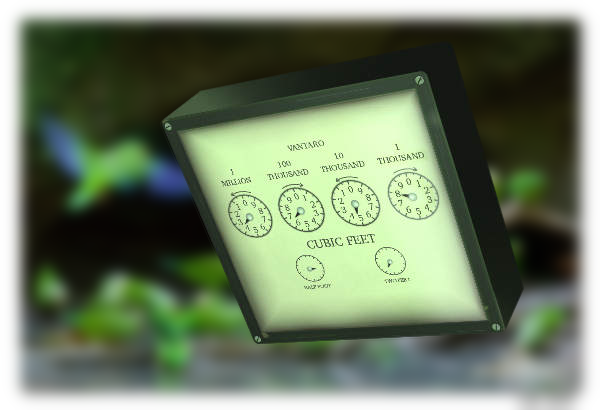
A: 364800 (ft³)
